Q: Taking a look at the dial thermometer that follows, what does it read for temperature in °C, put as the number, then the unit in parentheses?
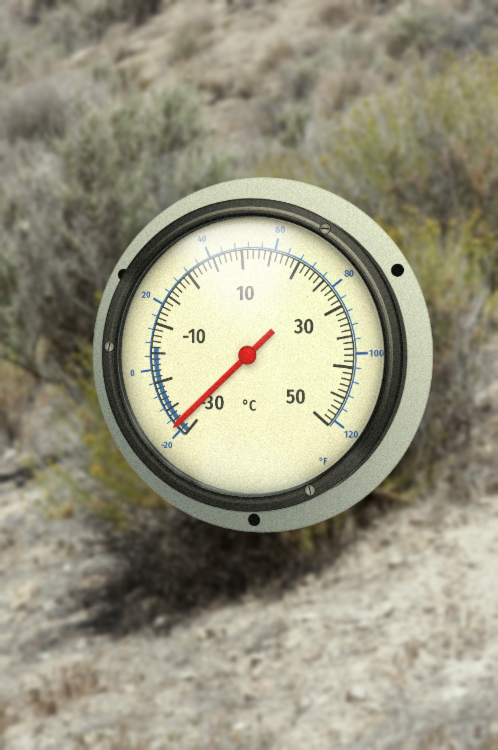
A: -28 (°C)
